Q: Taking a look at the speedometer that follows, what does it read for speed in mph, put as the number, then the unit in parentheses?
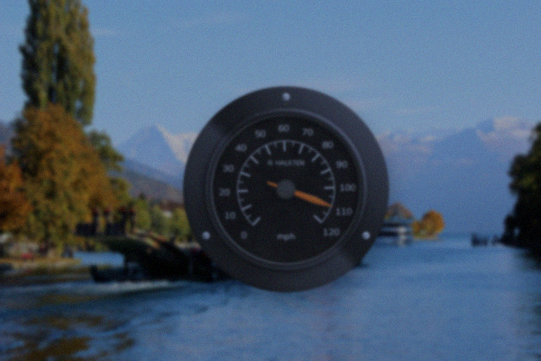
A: 110 (mph)
